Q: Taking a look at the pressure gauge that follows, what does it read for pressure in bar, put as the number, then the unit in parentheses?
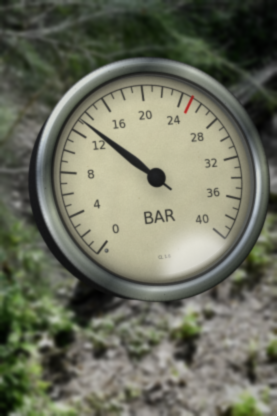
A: 13 (bar)
